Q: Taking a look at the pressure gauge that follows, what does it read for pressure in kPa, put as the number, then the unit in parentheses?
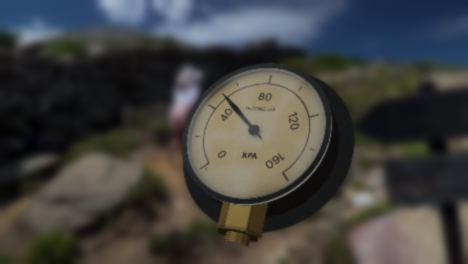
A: 50 (kPa)
